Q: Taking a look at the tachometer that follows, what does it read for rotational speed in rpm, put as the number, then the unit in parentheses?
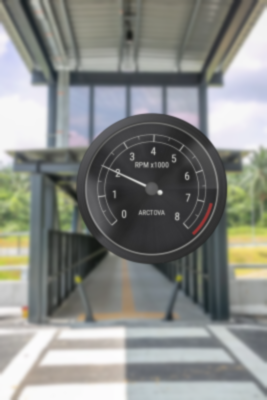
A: 2000 (rpm)
